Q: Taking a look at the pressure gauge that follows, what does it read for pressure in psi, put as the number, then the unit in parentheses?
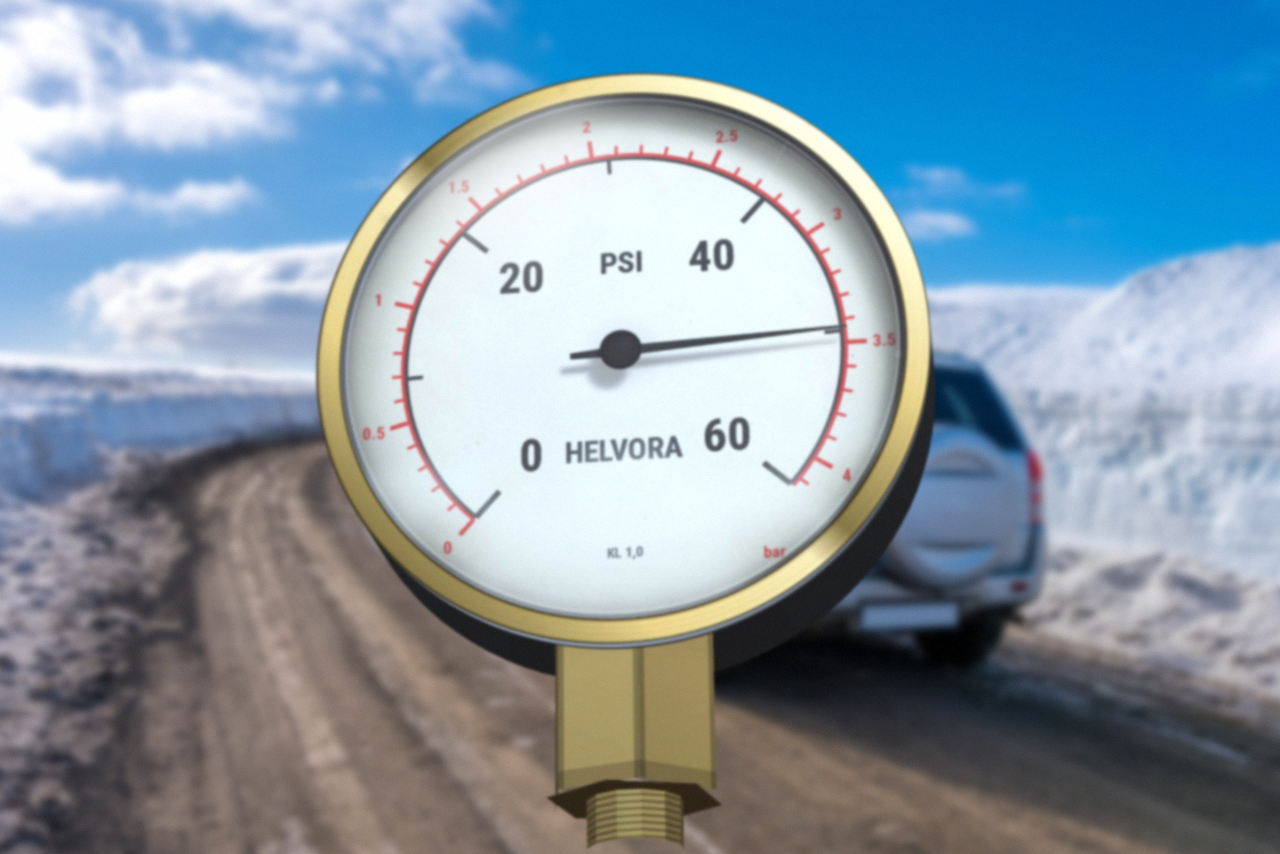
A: 50 (psi)
